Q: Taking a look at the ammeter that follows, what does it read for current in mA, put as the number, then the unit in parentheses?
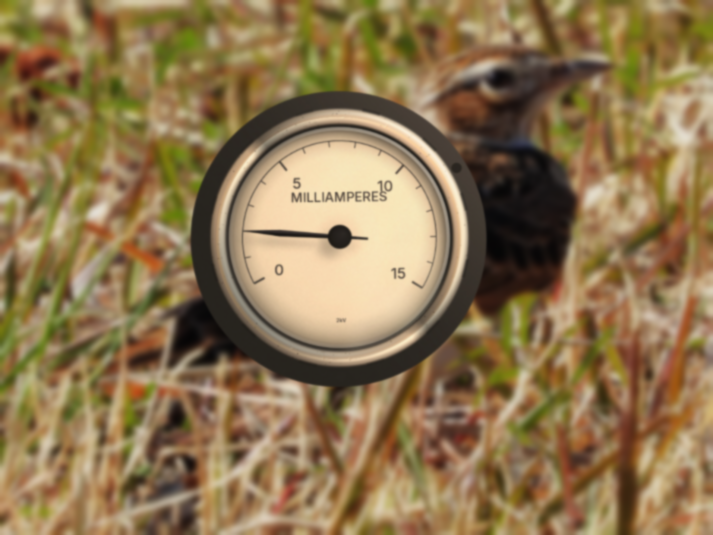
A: 2 (mA)
